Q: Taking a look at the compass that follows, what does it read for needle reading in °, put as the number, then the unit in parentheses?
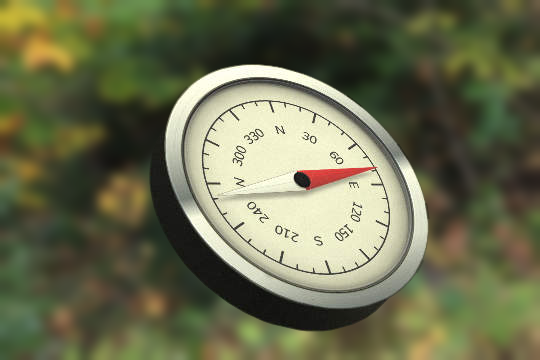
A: 80 (°)
